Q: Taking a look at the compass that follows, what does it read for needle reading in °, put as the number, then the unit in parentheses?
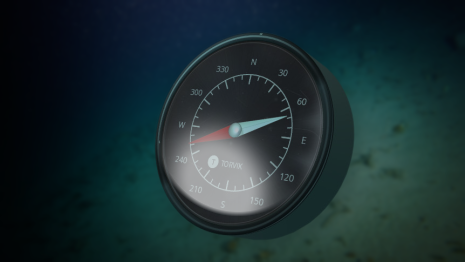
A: 250 (°)
